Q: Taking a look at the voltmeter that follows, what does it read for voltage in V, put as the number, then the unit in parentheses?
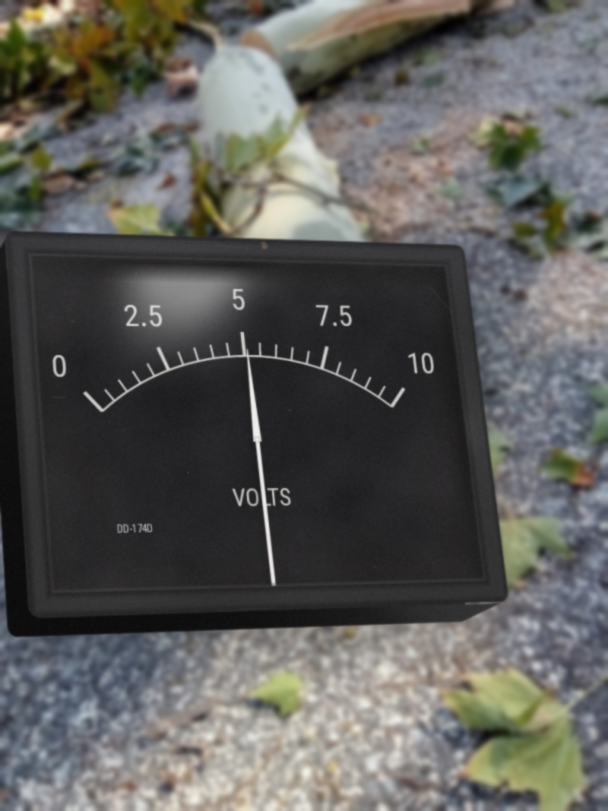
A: 5 (V)
